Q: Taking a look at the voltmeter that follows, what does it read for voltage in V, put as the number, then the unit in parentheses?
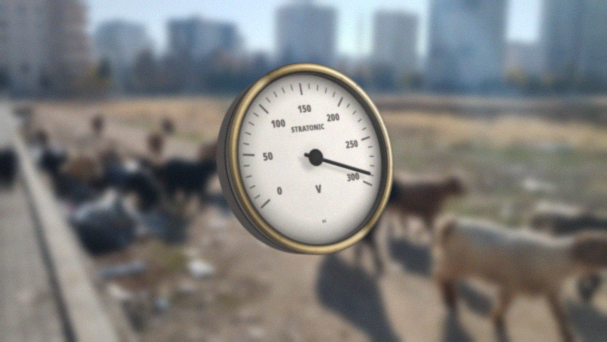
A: 290 (V)
